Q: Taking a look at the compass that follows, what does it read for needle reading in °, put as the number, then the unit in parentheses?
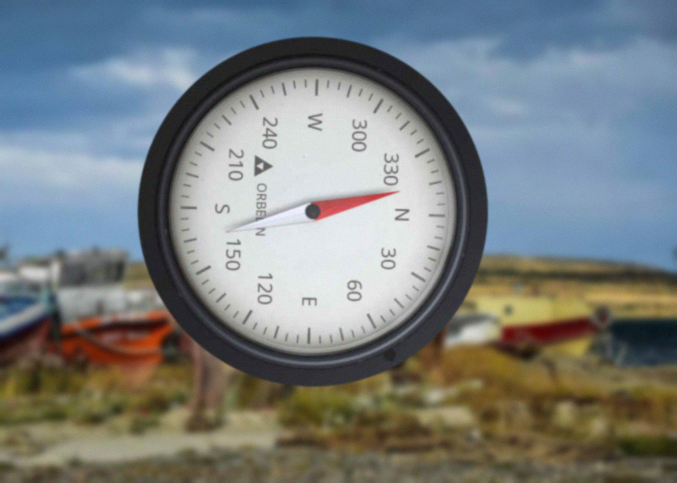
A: 345 (°)
